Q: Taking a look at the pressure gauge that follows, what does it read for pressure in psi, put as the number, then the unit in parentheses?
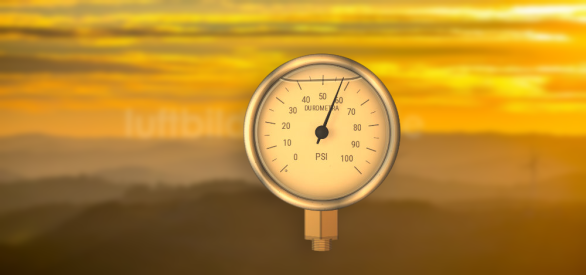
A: 57.5 (psi)
